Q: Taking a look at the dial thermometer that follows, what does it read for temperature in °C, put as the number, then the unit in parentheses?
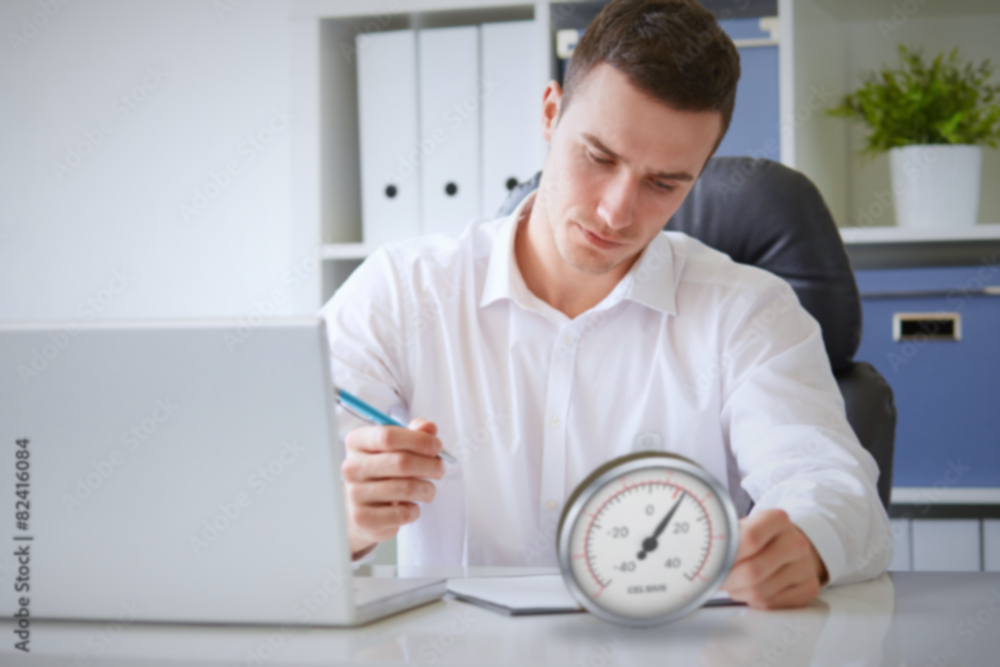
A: 10 (°C)
